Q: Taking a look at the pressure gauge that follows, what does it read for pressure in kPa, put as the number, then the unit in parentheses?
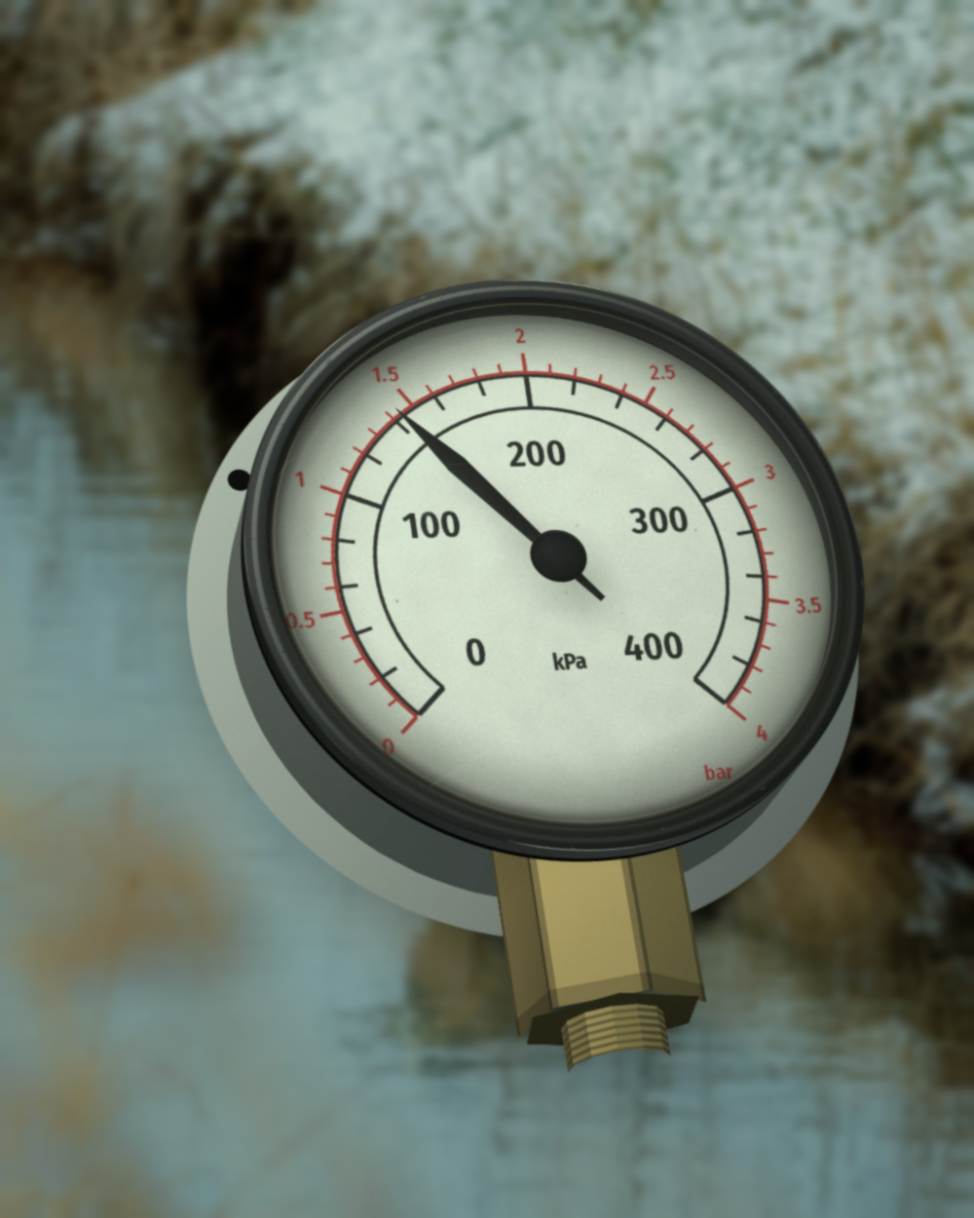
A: 140 (kPa)
